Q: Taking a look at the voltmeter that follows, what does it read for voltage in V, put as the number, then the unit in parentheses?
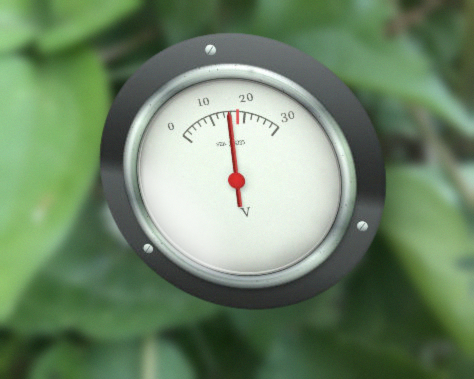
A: 16 (V)
